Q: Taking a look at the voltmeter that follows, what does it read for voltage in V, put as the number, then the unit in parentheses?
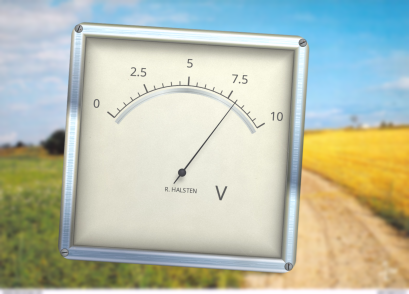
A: 8 (V)
